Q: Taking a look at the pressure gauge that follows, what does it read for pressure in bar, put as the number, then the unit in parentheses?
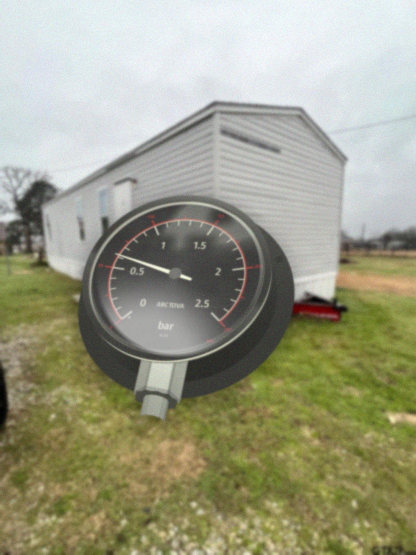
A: 0.6 (bar)
